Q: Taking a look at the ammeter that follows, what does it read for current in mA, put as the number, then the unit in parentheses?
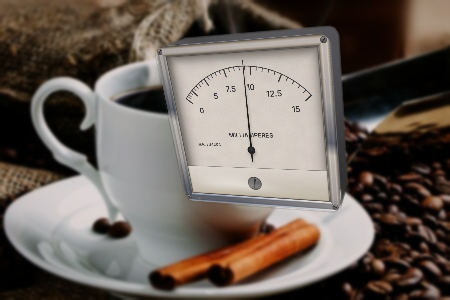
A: 9.5 (mA)
